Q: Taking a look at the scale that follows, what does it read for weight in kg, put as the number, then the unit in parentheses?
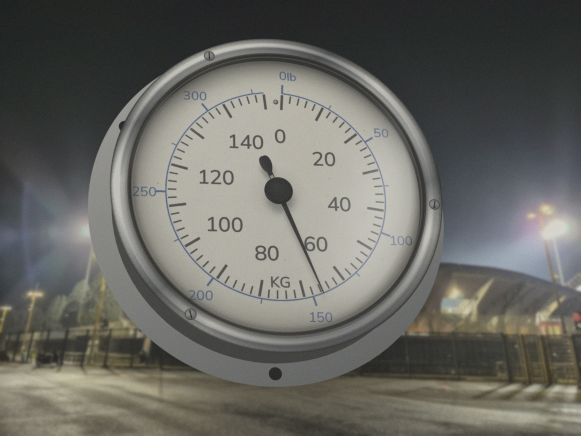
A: 66 (kg)
